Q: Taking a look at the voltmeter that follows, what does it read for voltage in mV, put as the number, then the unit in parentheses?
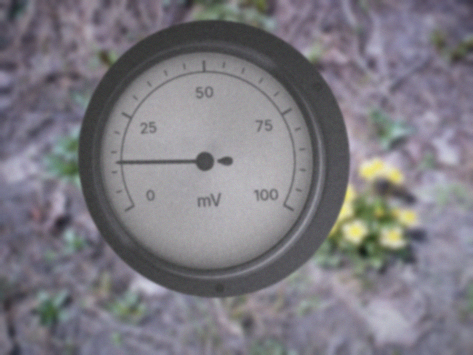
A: 12.5 (mV)
